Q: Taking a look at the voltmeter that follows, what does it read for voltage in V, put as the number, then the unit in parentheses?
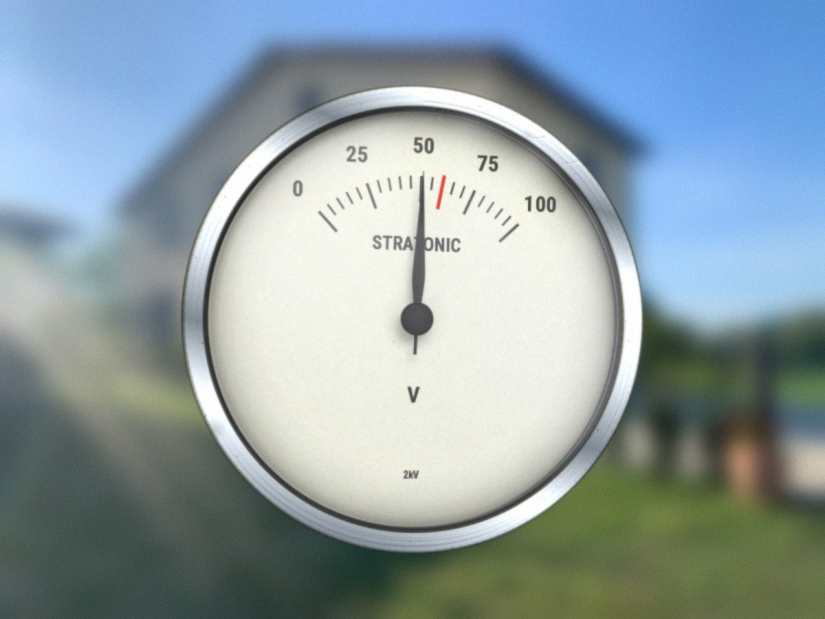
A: 50 (V)
